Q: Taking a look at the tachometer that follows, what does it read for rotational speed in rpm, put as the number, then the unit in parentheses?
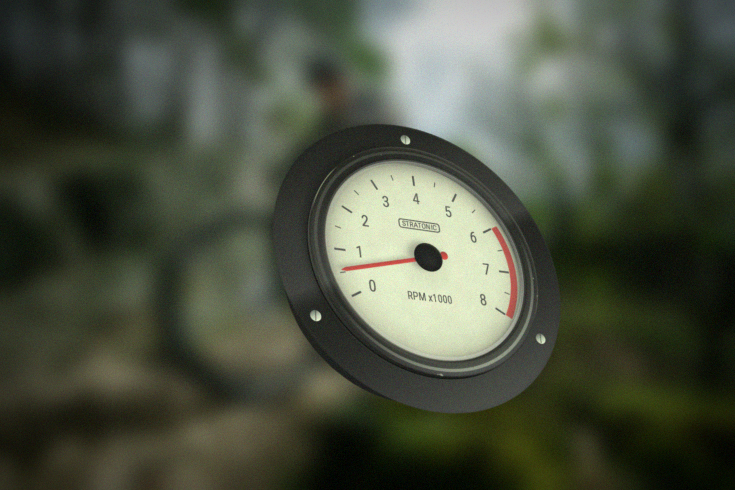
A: 500 (rpm)
